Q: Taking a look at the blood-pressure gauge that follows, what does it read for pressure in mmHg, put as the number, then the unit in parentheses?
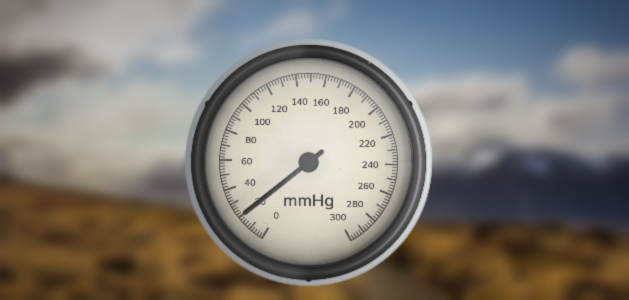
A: 20 (mmHg)
